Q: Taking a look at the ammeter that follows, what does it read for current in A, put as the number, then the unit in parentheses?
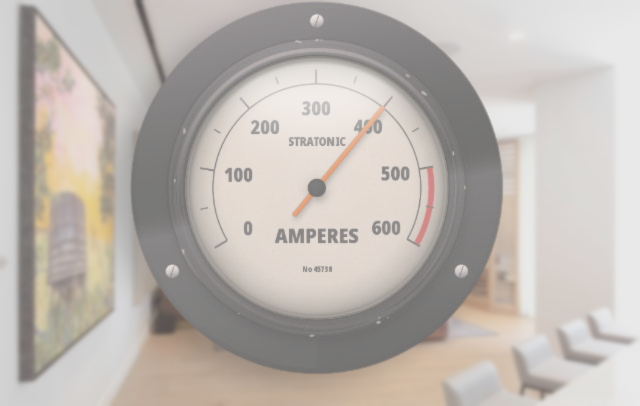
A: 400 (A)
